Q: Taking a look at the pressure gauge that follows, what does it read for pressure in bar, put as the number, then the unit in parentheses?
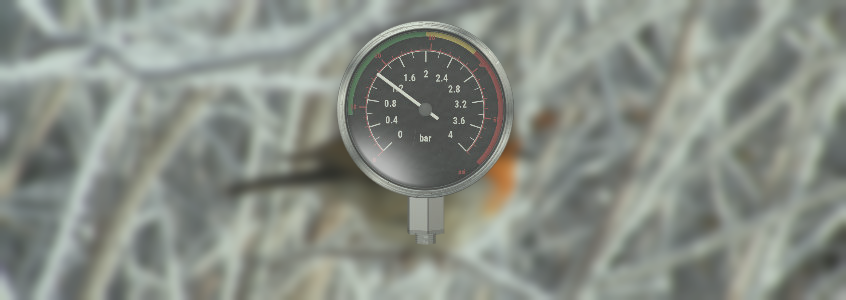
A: 1.2 (bar)
